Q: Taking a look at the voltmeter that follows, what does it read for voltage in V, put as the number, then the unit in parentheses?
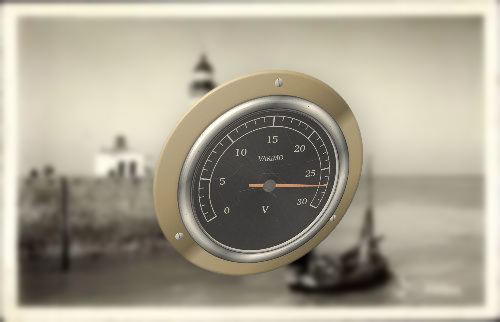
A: 27 (V)
